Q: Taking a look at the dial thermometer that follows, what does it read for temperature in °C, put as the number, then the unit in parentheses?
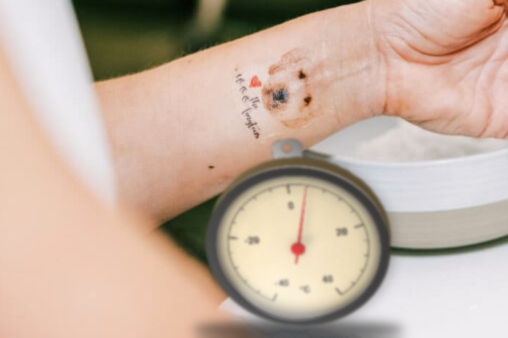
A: 4 (°C)
